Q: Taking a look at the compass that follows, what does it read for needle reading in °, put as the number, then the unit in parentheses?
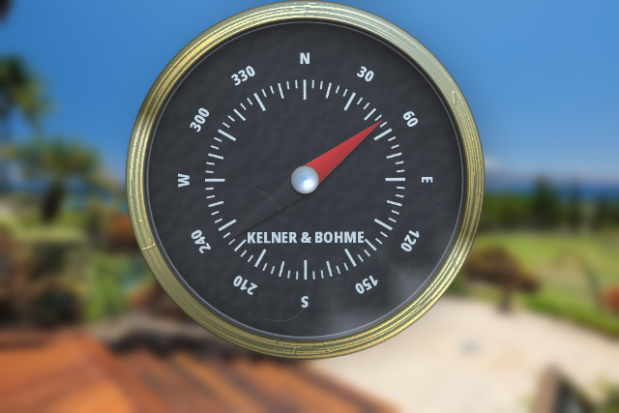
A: 52.5 (°)
